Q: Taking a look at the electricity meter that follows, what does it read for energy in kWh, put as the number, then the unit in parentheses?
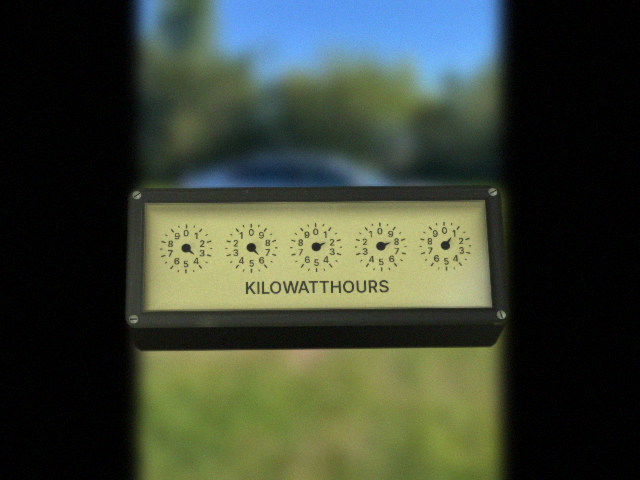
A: 36181 (kWh)
